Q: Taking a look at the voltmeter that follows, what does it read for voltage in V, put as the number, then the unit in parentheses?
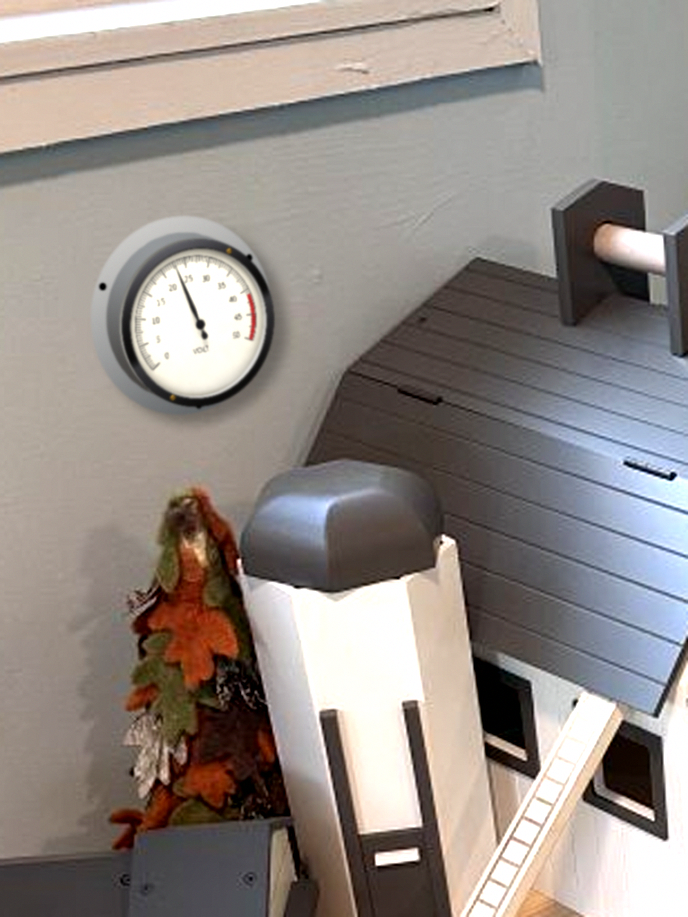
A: 22.5 (V)
